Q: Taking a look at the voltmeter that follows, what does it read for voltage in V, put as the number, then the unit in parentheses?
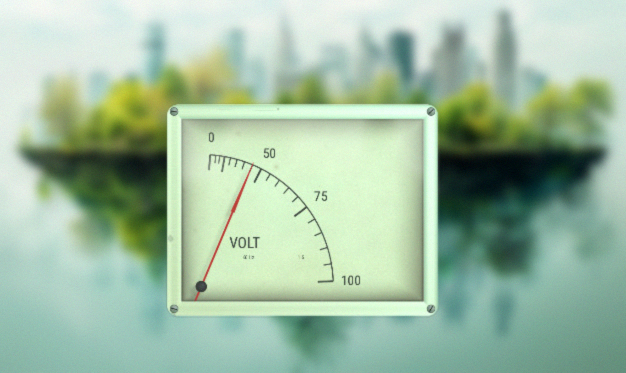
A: 45 (V)
